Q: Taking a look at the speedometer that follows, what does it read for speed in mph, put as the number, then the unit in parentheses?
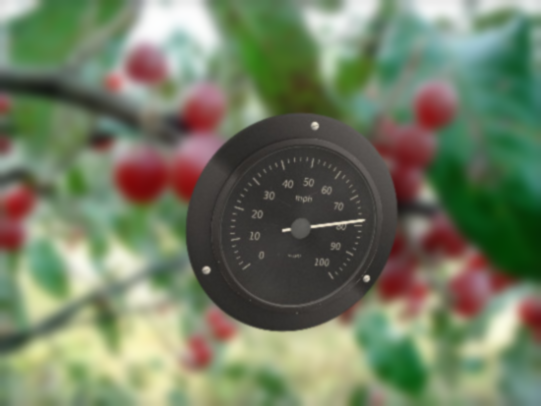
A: 78 (mph)
